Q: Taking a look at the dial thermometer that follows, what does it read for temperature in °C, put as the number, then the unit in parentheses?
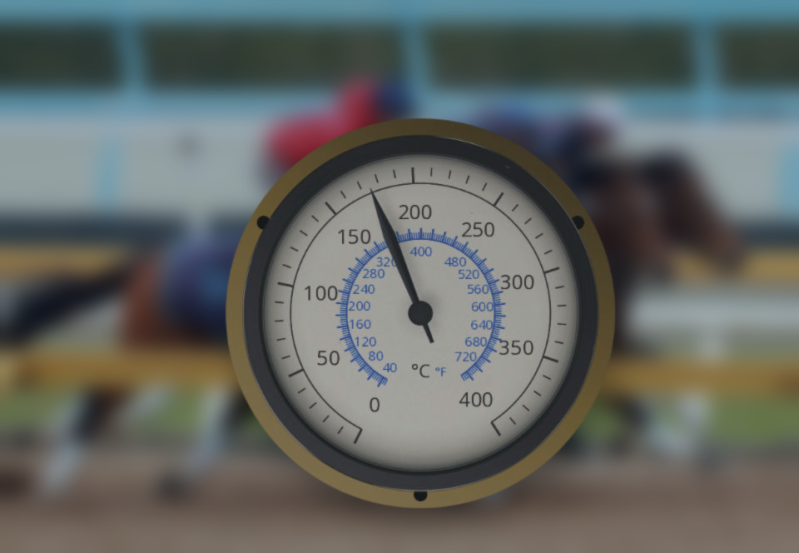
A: 175 (°C)
